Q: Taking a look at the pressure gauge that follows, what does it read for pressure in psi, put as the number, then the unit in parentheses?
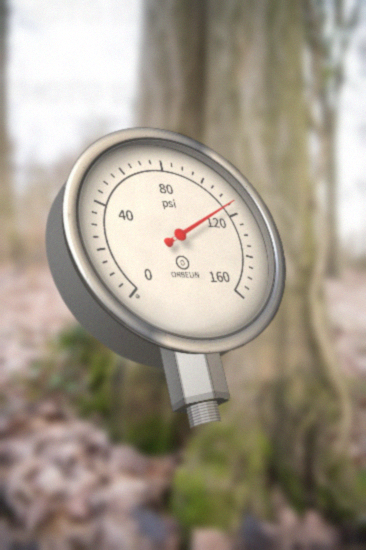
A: 115 (psi)
